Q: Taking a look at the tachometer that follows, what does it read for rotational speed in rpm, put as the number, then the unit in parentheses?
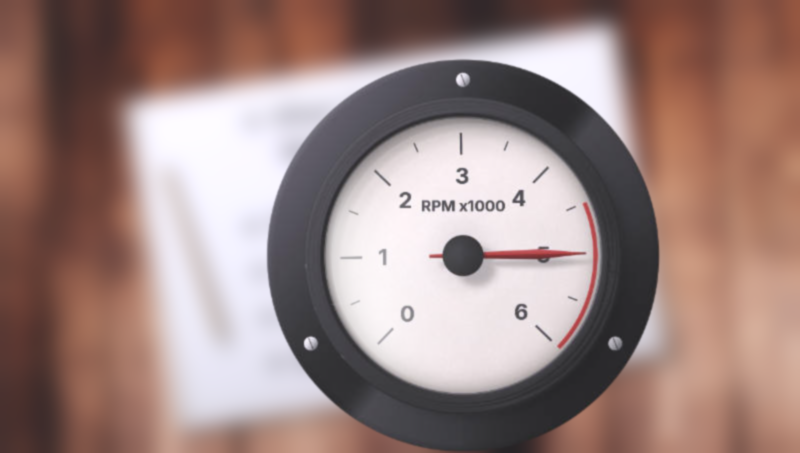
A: 5000 (rpm)
